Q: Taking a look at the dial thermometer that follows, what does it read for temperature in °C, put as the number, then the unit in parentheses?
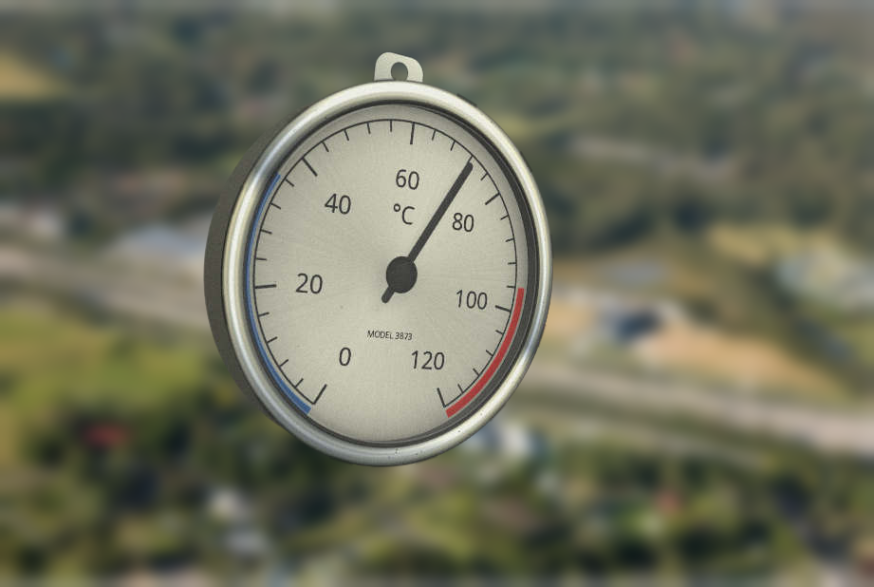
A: 72 (°C)
